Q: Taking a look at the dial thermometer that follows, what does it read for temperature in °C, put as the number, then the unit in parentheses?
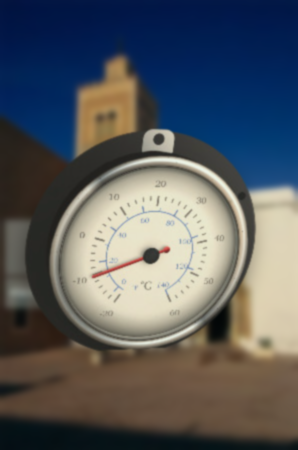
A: -10 (°C)
